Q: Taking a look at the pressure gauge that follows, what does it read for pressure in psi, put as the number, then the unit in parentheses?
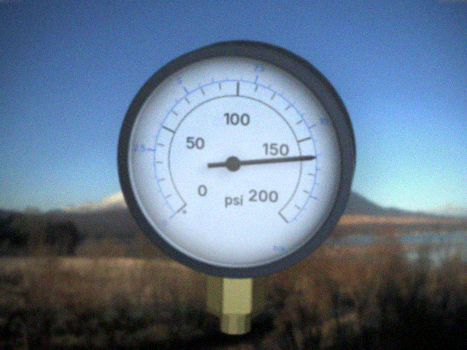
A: 160 (psi)
